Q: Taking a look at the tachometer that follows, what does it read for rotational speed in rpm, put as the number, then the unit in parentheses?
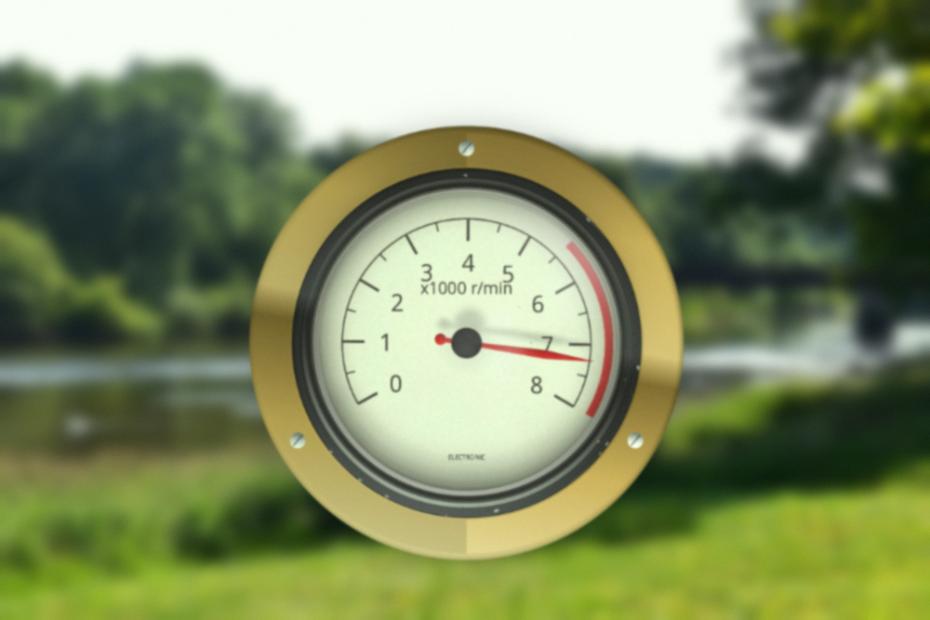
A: 7250 (rpm)
